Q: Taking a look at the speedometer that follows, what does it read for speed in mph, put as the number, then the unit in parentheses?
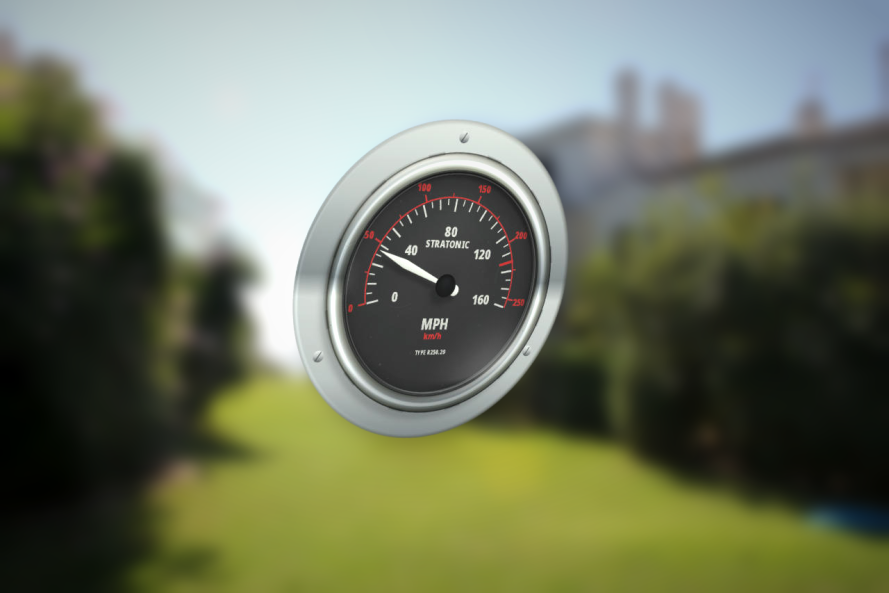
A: 27.5 (mph)
